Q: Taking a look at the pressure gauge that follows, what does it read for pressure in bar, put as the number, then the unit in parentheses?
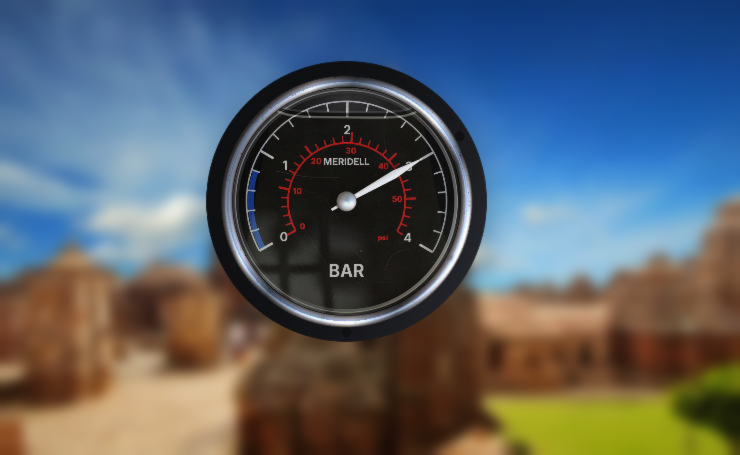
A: 3 (bar)
